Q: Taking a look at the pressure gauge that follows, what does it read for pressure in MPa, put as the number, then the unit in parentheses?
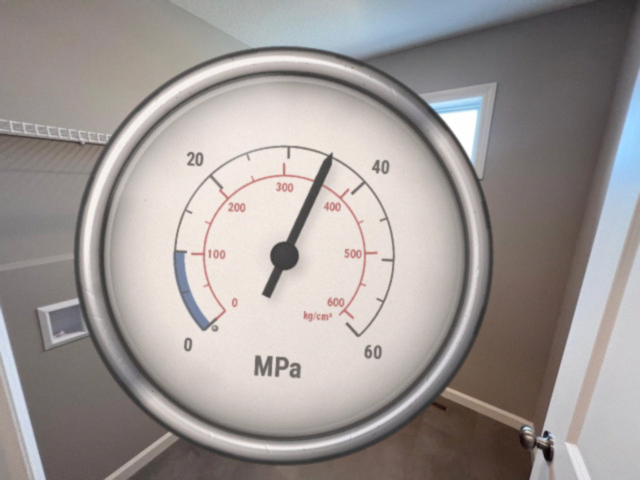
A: 35 (MPa)
